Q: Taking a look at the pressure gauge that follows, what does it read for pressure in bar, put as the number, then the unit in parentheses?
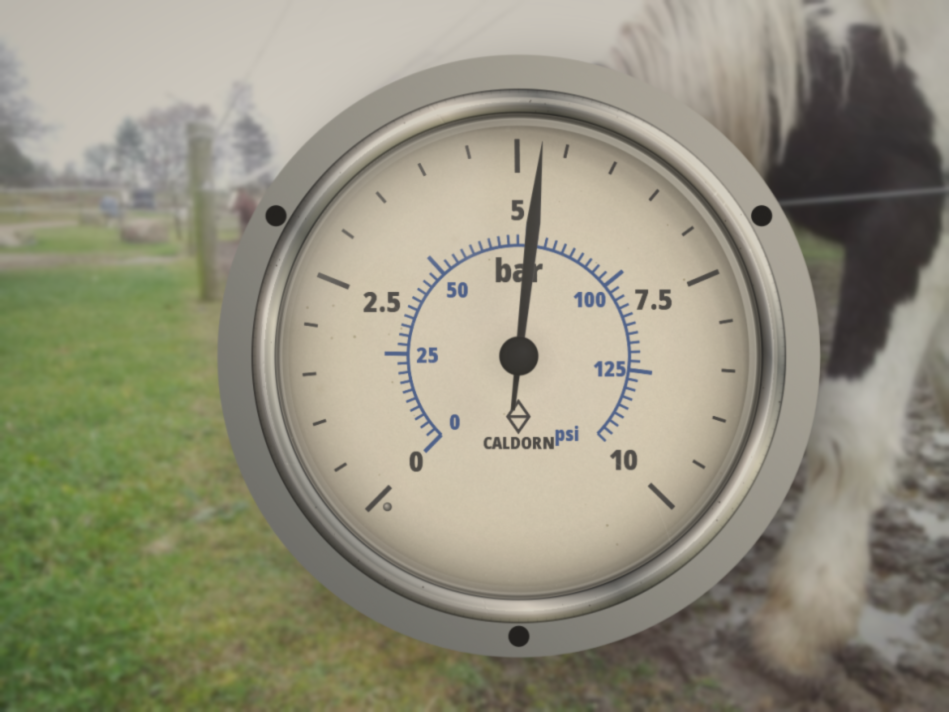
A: 5.25 (bar)
